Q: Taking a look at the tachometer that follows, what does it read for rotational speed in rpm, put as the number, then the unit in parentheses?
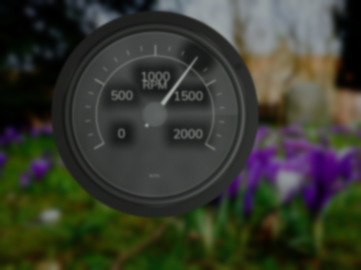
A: 1300 (rpm)
